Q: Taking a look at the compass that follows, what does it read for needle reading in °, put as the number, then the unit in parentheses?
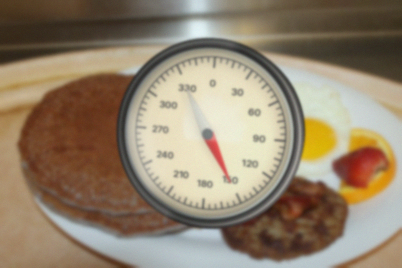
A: 150 (°)
